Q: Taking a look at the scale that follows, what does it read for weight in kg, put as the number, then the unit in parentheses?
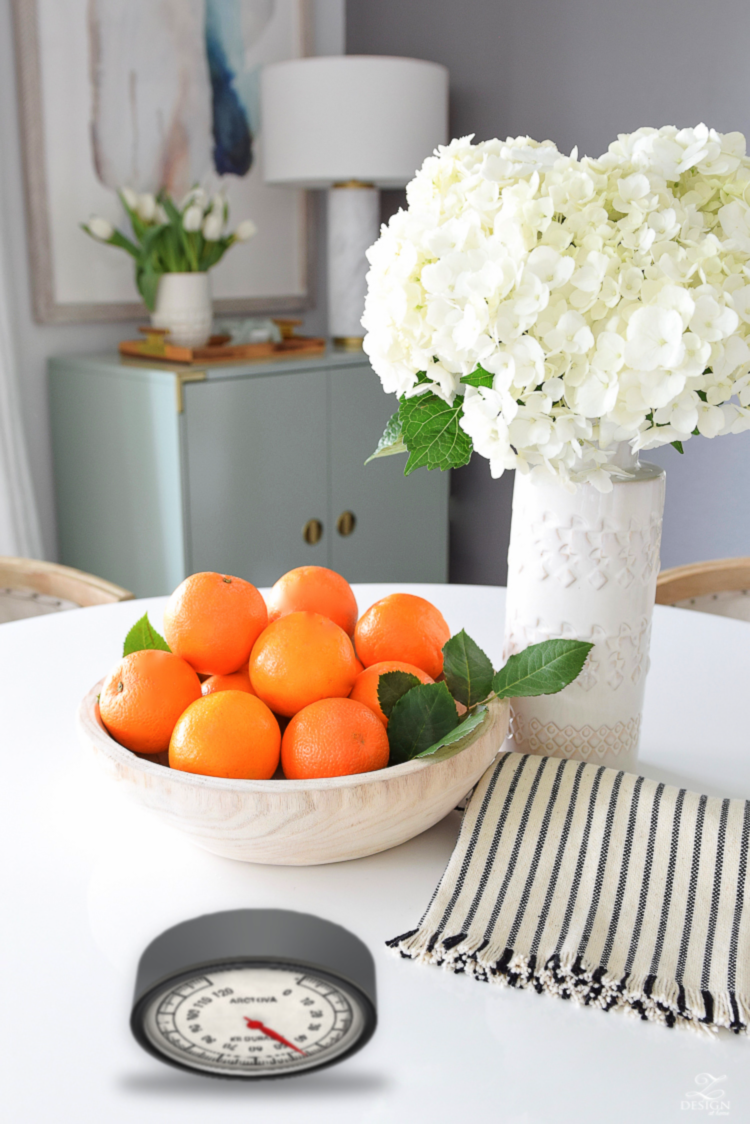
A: 45 (kg)
